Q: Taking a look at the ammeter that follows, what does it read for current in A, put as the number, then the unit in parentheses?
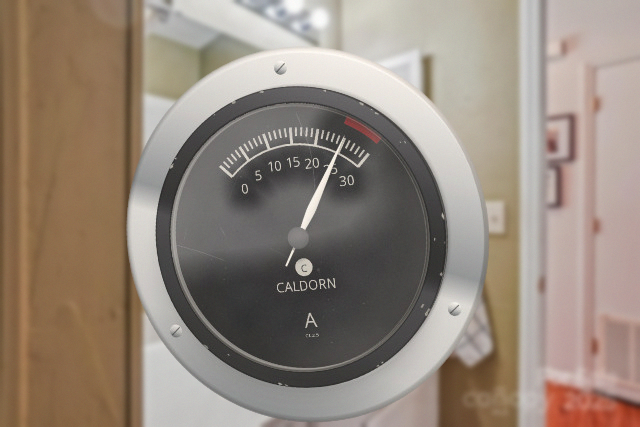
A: 25 (A)
